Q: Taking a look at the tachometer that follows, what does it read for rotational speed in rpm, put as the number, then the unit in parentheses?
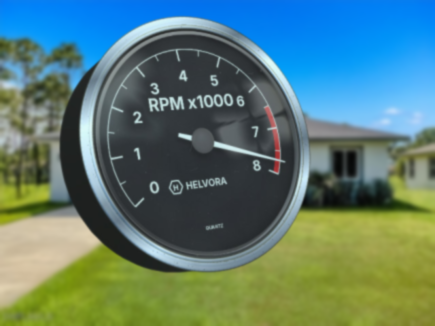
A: 7750 (rpm)
